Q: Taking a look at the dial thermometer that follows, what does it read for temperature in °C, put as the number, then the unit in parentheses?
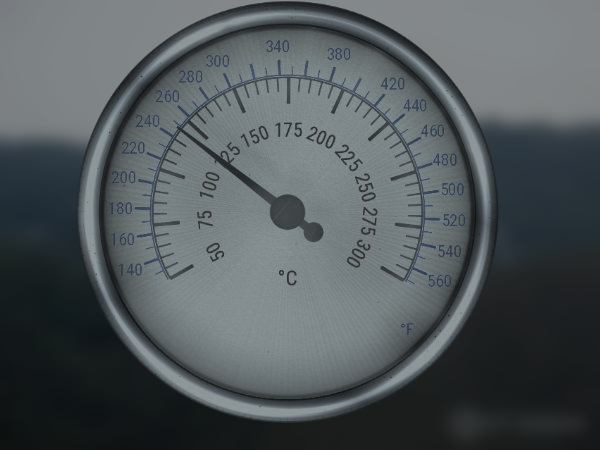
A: 120 (°C)
